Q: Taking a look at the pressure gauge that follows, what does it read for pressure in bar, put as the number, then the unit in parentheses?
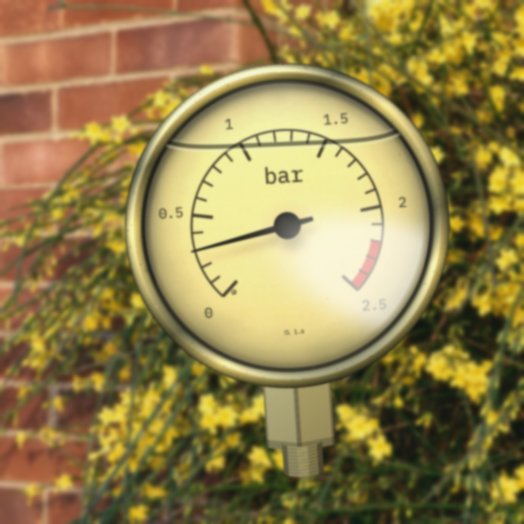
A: 0.3 (bar)
